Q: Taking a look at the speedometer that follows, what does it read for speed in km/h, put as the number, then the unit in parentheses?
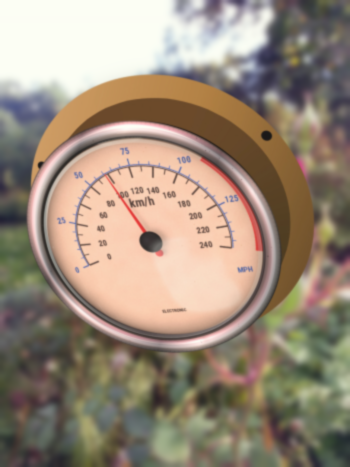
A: 100 (km/h)
